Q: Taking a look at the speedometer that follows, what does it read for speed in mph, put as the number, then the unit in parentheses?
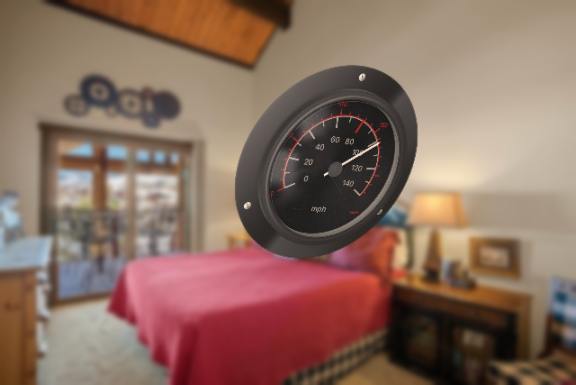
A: 100 (mph)
